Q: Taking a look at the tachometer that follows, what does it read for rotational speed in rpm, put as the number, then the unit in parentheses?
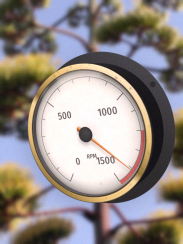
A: 1400 (rpm)
